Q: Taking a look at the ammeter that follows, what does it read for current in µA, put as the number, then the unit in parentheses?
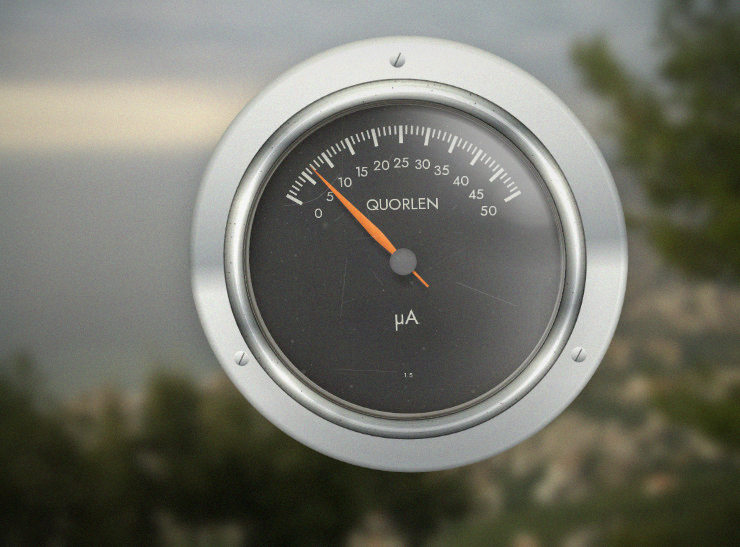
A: 7 (µA)
